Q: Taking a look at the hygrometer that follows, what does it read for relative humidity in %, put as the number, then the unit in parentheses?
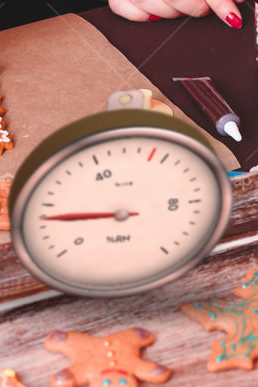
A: 16 (%)
